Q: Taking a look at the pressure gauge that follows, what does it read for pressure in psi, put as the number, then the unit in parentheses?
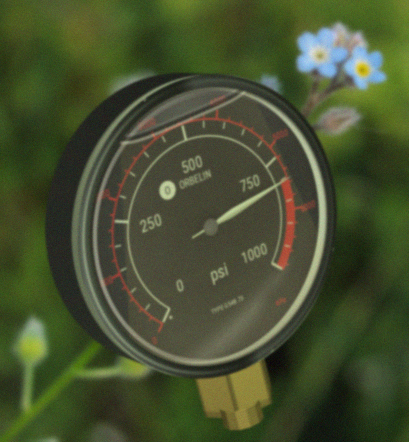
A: 800 (psi)
